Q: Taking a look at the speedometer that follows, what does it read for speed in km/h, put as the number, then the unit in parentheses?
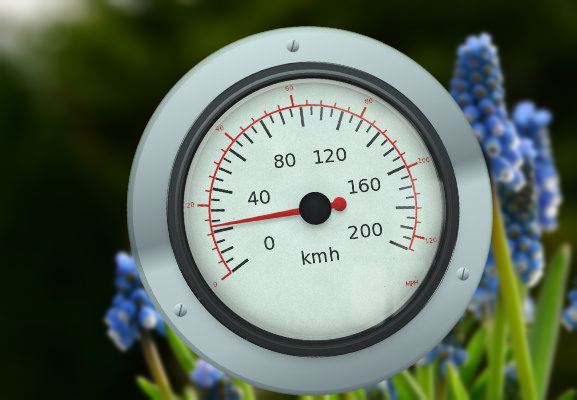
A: 22.5 (km/h)
